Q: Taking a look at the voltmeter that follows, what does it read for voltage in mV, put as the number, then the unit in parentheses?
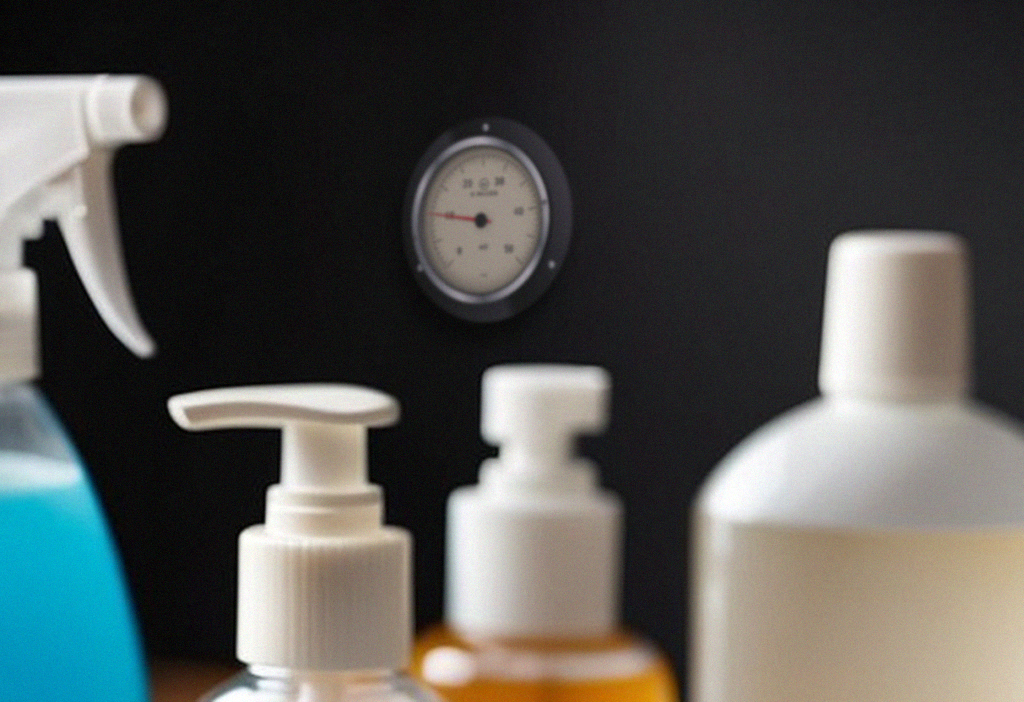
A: 10 (mV)
